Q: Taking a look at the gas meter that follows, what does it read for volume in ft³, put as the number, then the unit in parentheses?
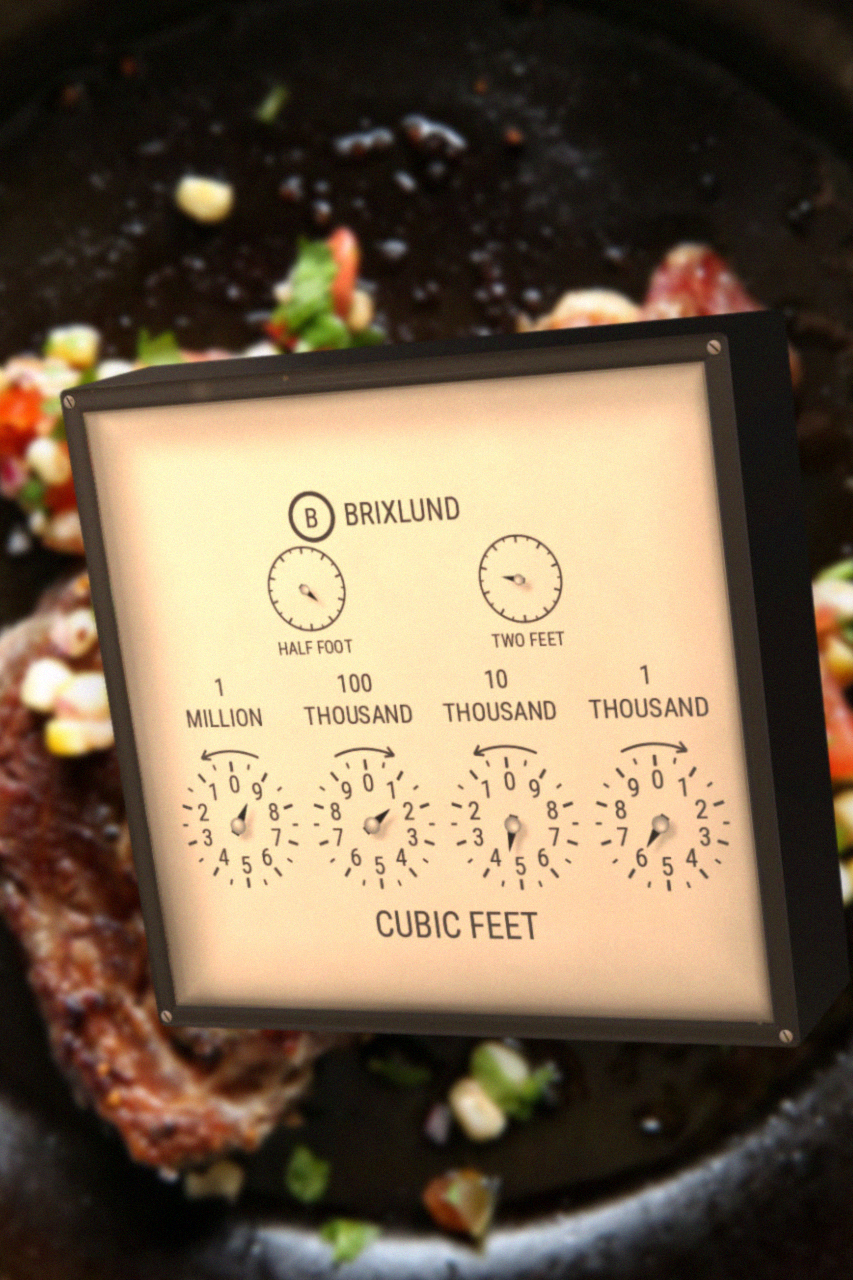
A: 914600 (ft³)
